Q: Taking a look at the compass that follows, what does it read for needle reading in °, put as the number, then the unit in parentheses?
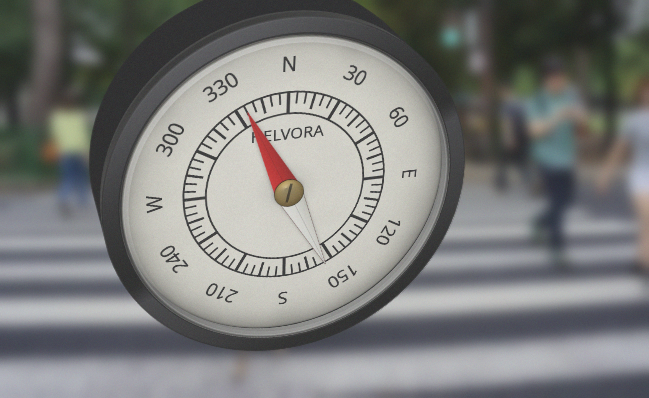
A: 335 (°)
